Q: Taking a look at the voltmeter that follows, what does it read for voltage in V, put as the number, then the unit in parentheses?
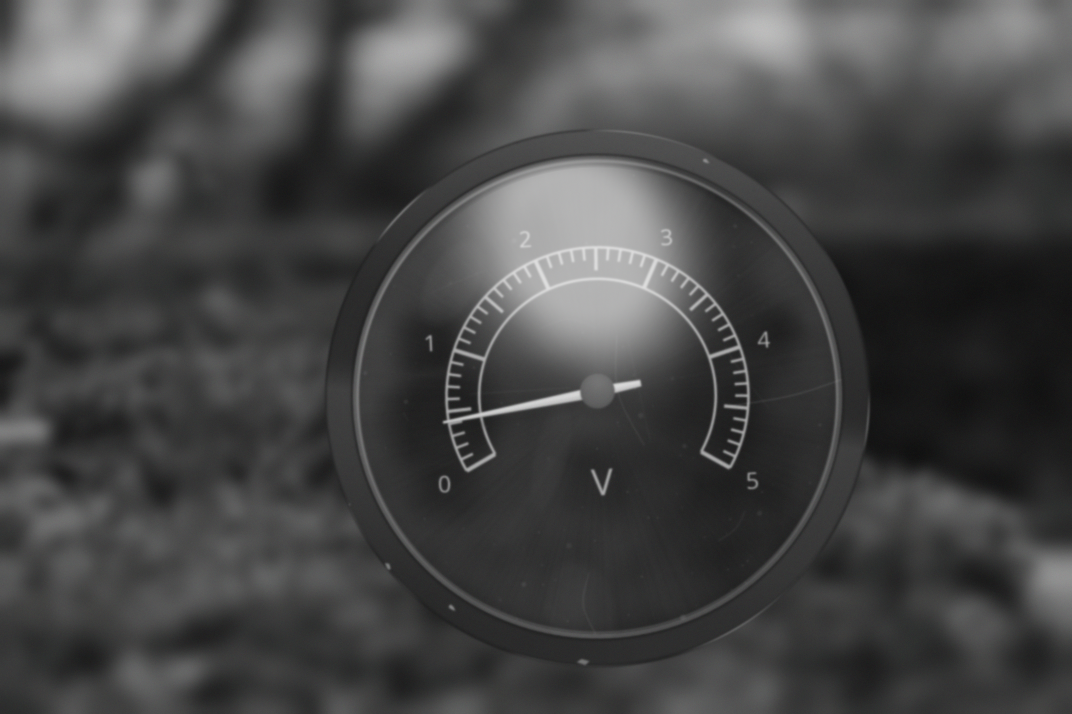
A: 0.4 (V)
